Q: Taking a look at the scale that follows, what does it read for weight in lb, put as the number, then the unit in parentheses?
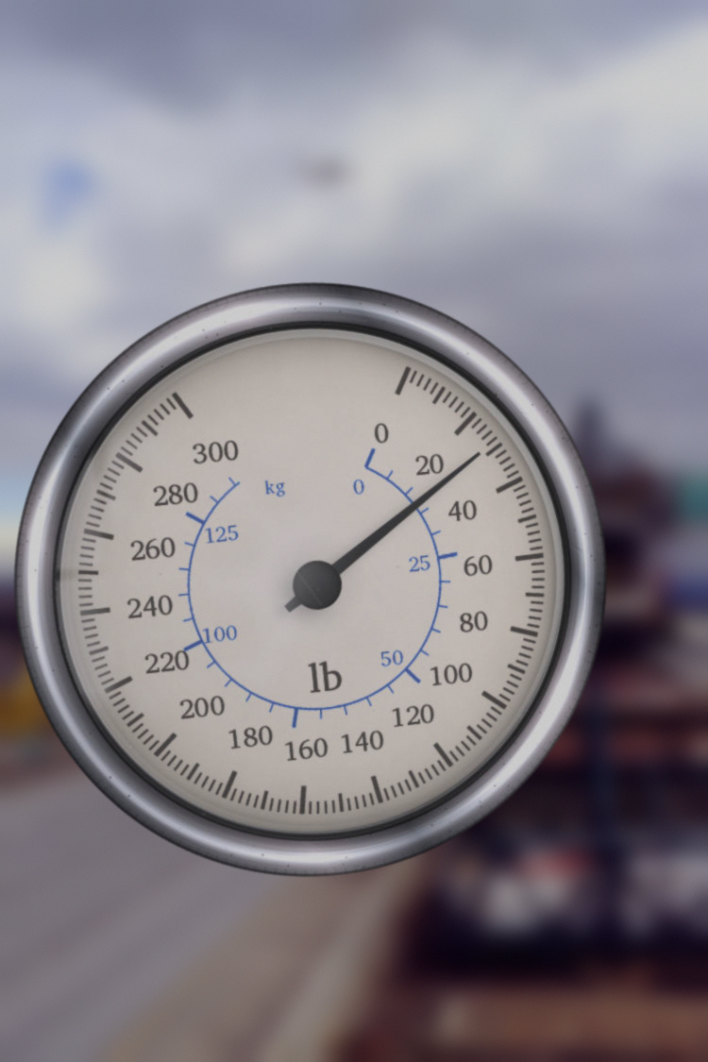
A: 28 (lb)
